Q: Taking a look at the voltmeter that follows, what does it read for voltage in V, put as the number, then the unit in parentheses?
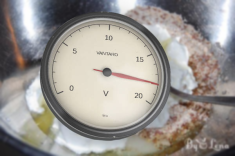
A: 18 (V)
